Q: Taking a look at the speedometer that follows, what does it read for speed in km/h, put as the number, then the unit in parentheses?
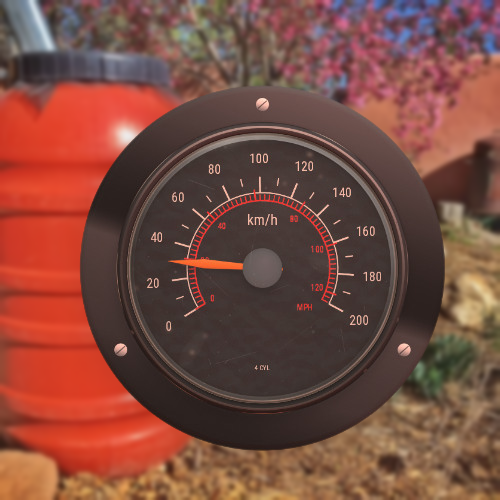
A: 30 (km/h)
